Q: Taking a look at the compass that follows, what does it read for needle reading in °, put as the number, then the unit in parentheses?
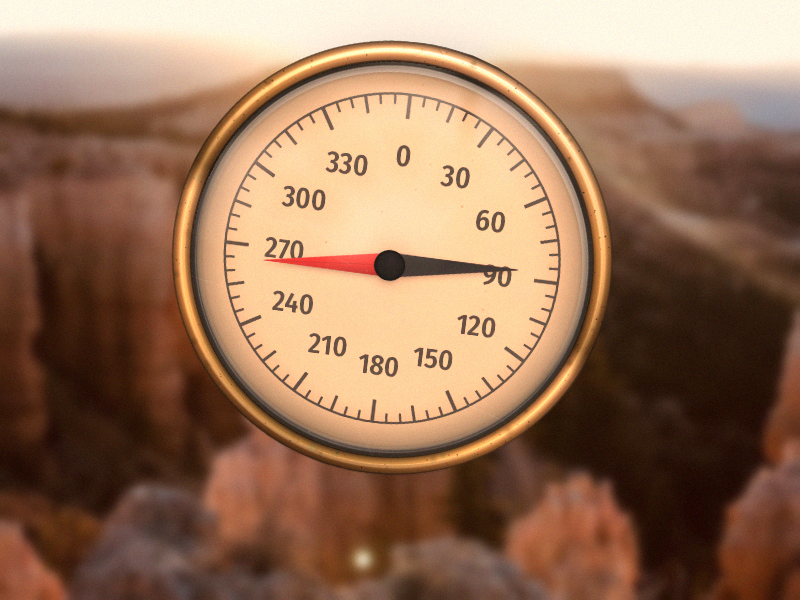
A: 265 (°)
